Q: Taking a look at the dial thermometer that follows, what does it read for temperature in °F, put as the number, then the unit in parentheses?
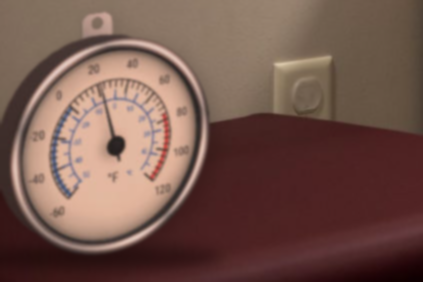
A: 20 (°F)
